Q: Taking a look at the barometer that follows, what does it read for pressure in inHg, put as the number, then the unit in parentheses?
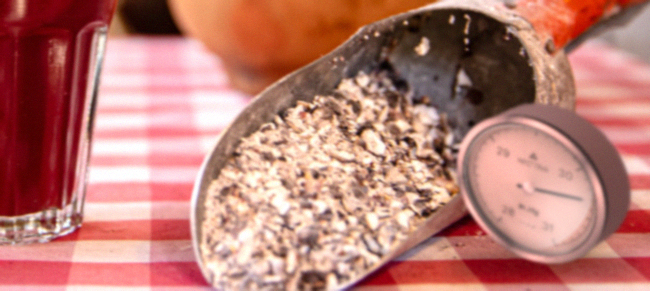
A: 30.3 (inHg)
